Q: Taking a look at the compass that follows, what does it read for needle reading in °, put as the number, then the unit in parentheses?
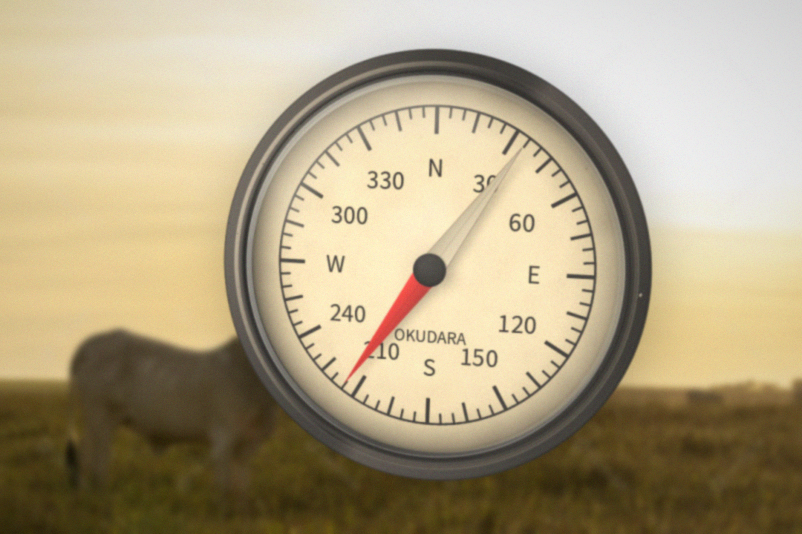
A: 215 (°)
